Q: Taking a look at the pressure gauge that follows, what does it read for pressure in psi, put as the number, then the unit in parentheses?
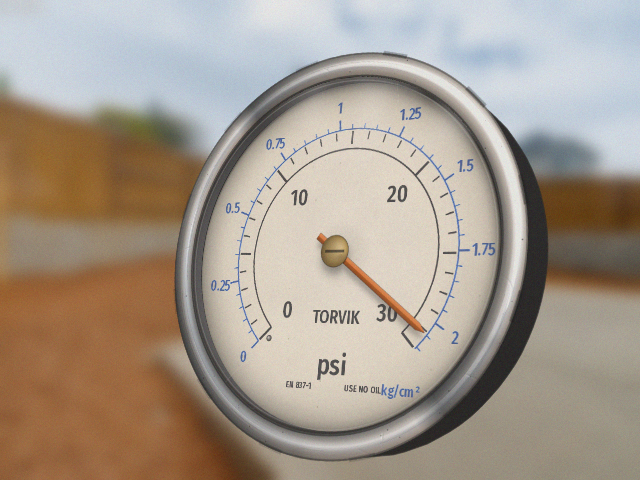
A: 29 (psi)
